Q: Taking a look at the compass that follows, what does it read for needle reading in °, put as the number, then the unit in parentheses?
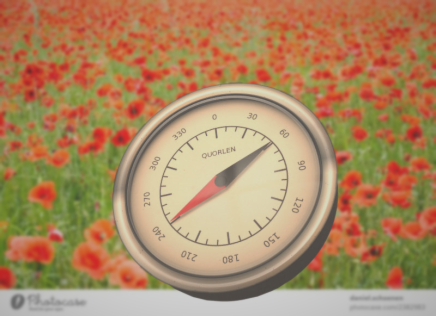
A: 240 (°)
